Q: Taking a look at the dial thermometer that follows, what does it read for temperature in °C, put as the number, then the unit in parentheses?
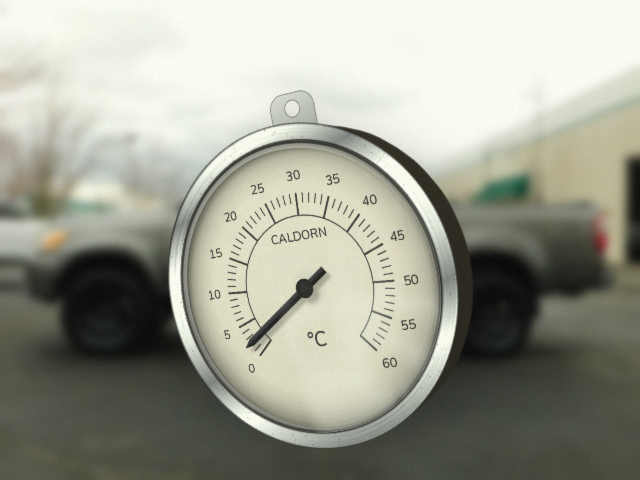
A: 2 (°C)
